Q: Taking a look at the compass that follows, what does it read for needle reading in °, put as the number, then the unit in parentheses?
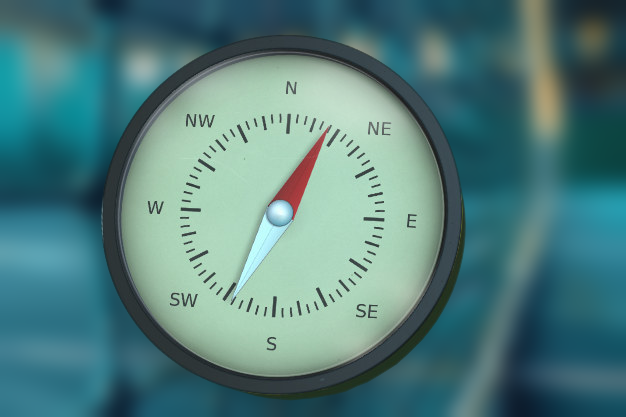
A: 25 (°)
